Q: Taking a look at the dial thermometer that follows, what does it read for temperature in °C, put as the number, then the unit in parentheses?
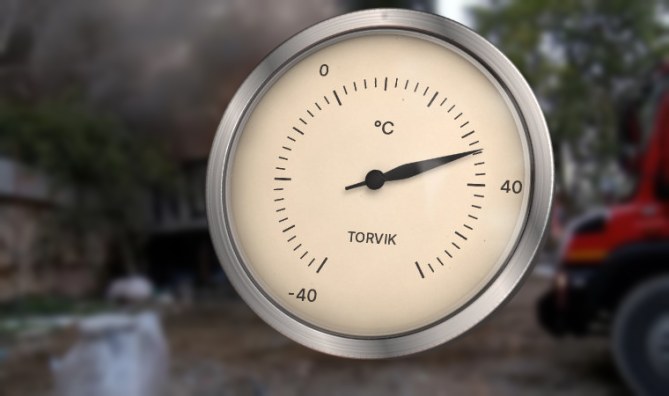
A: 34 (°C)
